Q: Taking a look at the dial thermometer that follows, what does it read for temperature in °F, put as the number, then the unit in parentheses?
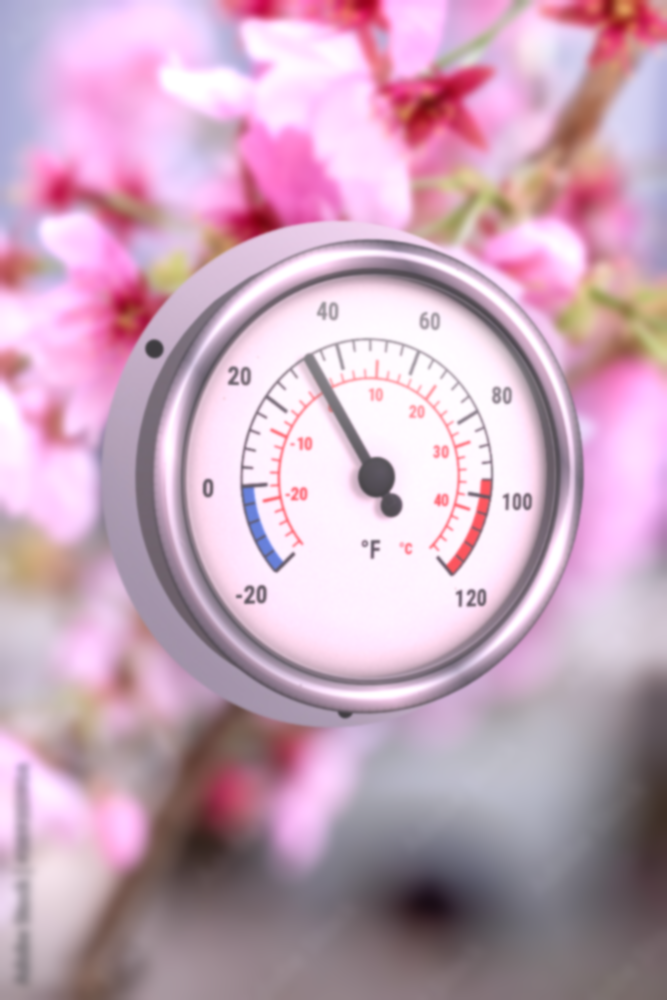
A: 32 (°F)
